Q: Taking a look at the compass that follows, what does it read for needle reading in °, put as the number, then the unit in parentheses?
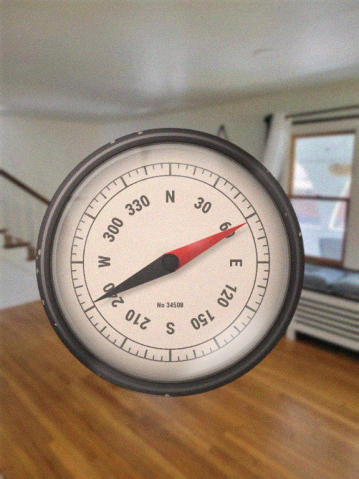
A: 62.5 (°)
